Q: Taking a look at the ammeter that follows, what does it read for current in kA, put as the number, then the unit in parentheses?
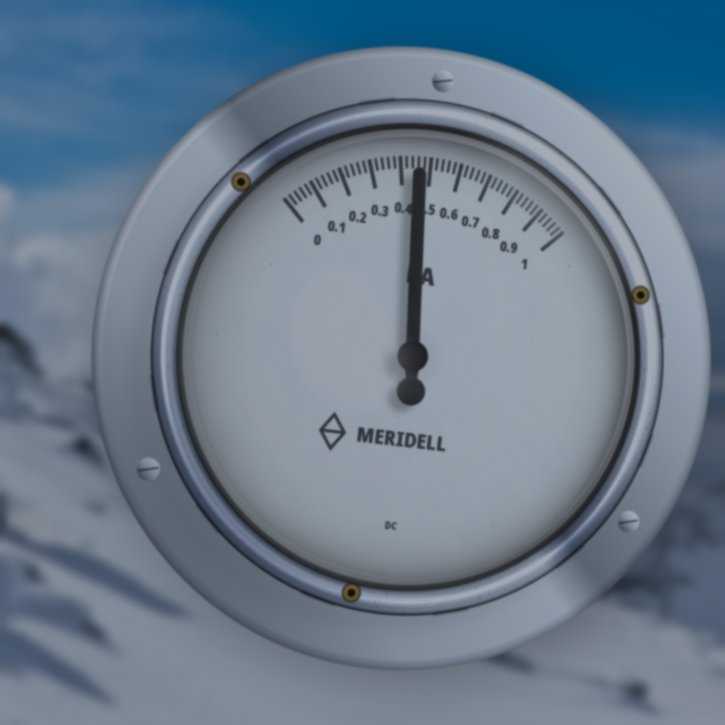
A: 0.46 (kA)
